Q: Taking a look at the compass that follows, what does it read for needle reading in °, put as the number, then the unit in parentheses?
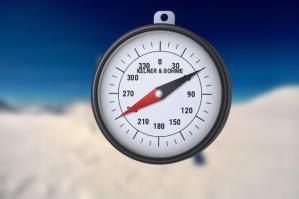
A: 240 (°)
